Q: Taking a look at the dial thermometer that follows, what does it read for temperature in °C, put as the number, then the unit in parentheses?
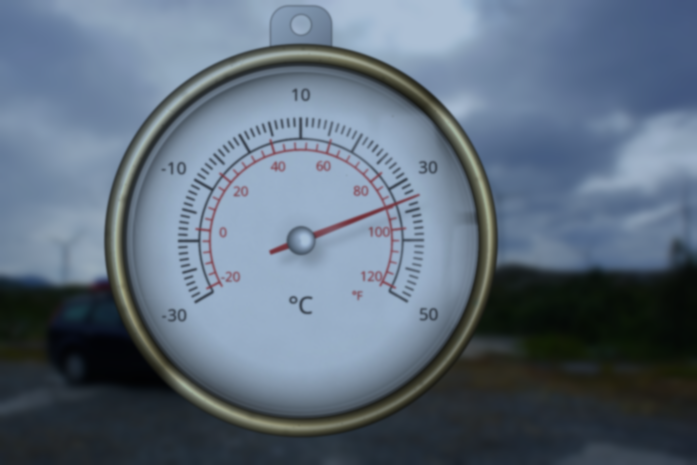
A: 33 (°C)
